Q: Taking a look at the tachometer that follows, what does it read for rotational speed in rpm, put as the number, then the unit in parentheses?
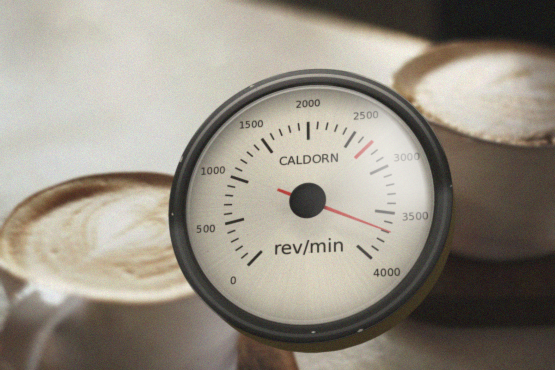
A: 3700 (rpm)
